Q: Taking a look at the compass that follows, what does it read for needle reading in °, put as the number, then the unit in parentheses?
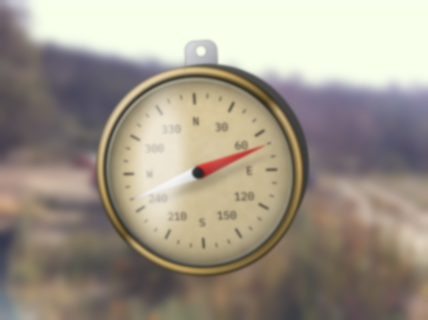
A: 70 (°)
